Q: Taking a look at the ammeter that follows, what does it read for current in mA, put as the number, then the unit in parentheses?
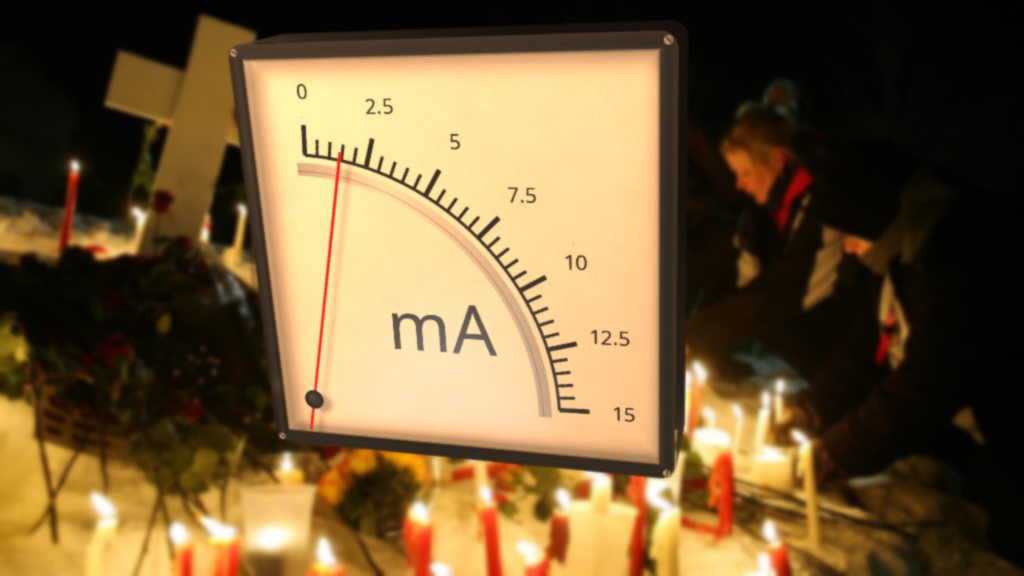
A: 1.5 (mA)
